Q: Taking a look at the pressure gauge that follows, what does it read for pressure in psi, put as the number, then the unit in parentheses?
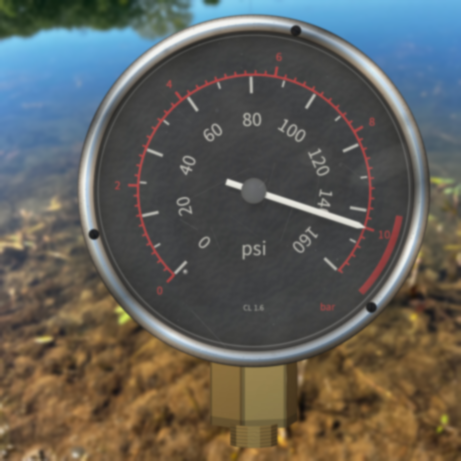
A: 145 (psi)
